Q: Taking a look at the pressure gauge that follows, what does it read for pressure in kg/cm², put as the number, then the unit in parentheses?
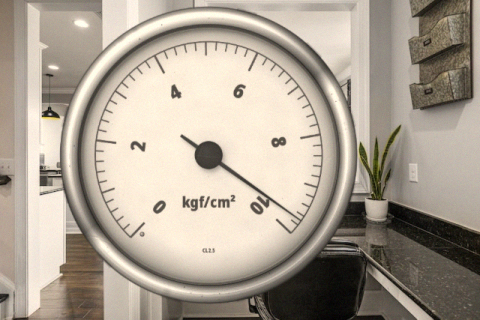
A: 9.7 (kg/cm²)
